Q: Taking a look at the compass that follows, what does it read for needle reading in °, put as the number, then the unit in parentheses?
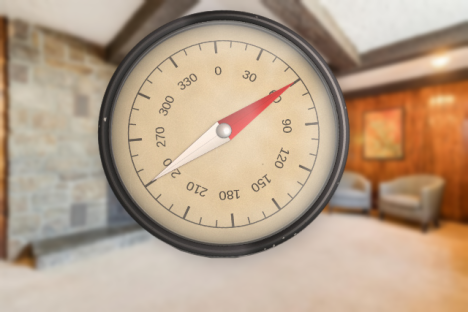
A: 60 (°)
